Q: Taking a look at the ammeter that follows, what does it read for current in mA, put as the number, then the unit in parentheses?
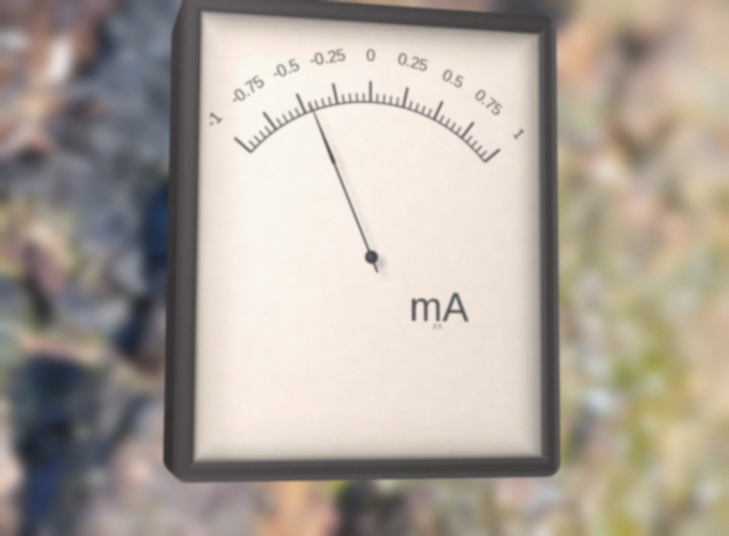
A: -0.45 (mA)
